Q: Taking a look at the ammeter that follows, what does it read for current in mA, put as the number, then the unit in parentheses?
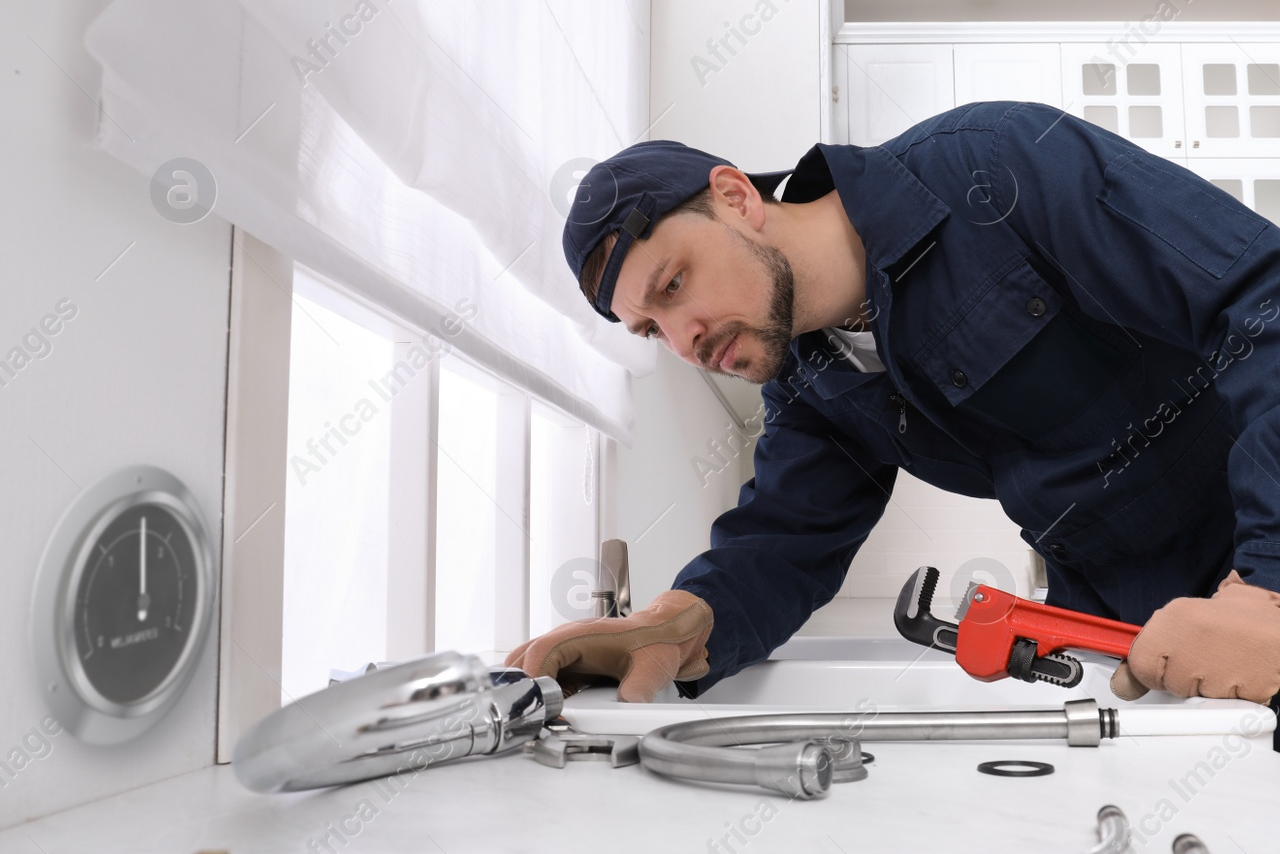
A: 1.5 (mA)
